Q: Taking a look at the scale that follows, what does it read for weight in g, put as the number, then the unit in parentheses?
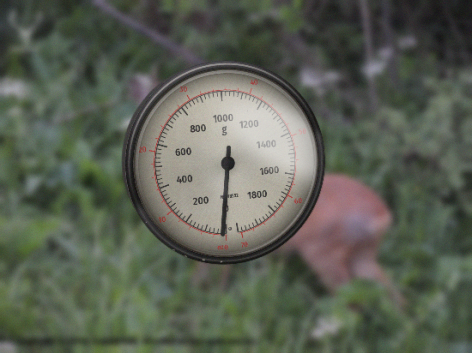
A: 20 (g)
